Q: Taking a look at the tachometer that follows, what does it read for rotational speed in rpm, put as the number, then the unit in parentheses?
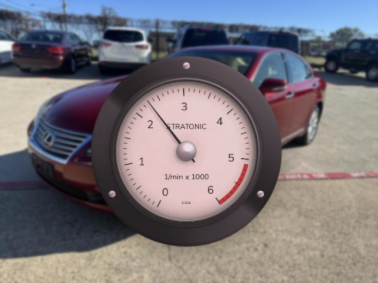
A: 2300 (rpm)
